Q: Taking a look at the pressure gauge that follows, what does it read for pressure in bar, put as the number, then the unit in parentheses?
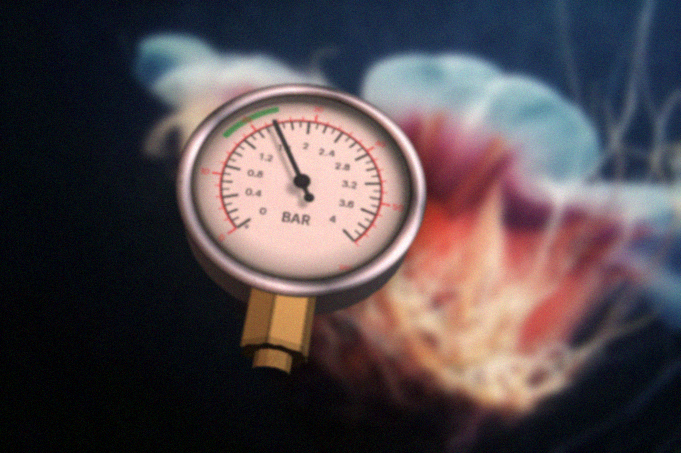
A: 1.6 (bar)
